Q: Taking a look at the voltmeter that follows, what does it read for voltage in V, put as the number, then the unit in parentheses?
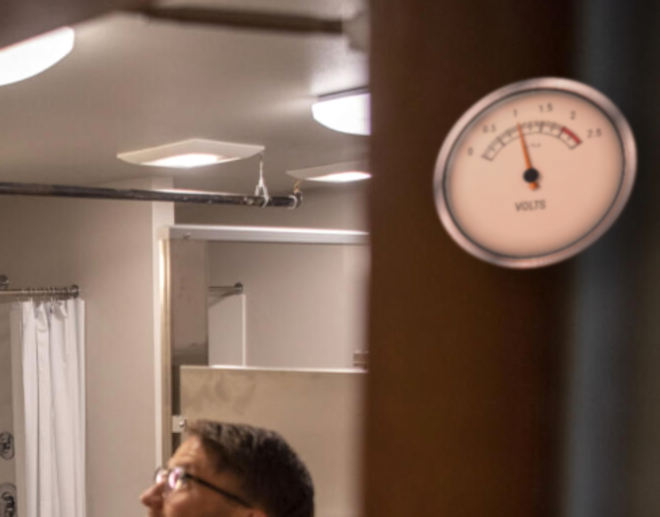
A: 1 (V)
